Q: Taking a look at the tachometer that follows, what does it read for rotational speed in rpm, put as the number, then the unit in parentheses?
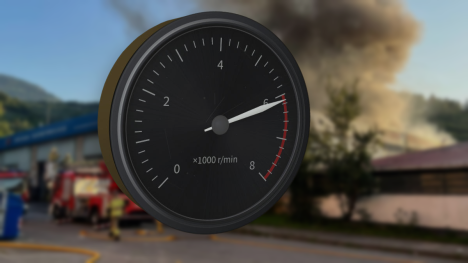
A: 6100 (rpm)
